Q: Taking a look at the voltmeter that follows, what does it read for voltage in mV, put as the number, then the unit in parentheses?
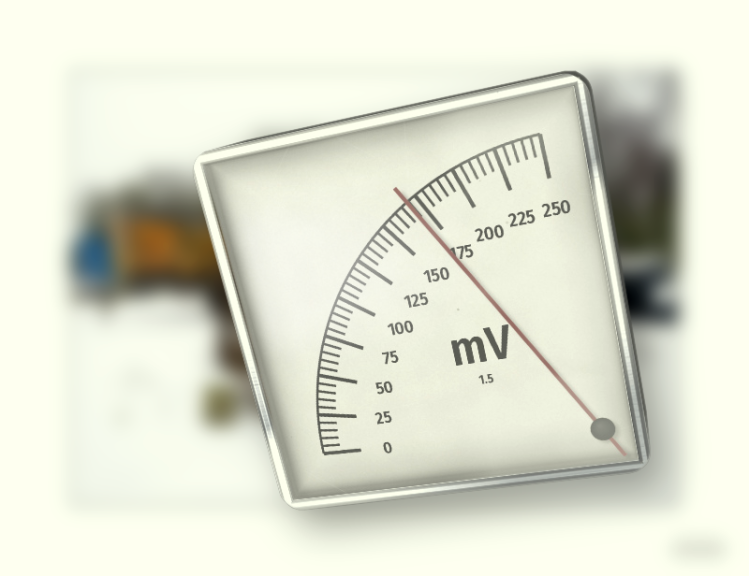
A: 170 (mV)
